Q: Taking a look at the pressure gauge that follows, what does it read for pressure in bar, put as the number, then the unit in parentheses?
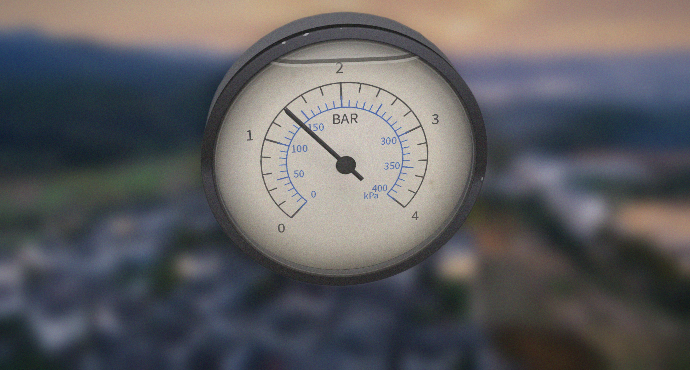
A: 1.4 (bar)
